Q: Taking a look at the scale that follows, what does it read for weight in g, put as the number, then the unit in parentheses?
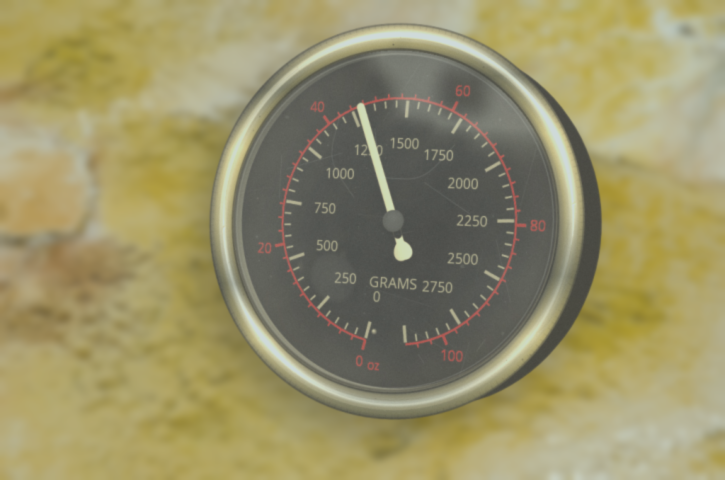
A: 1300 (g)
